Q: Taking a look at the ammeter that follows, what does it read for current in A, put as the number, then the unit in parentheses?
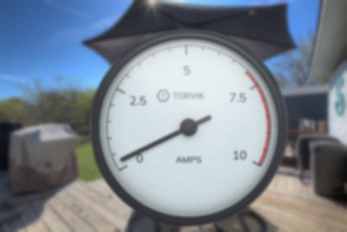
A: 0.25 (A)
